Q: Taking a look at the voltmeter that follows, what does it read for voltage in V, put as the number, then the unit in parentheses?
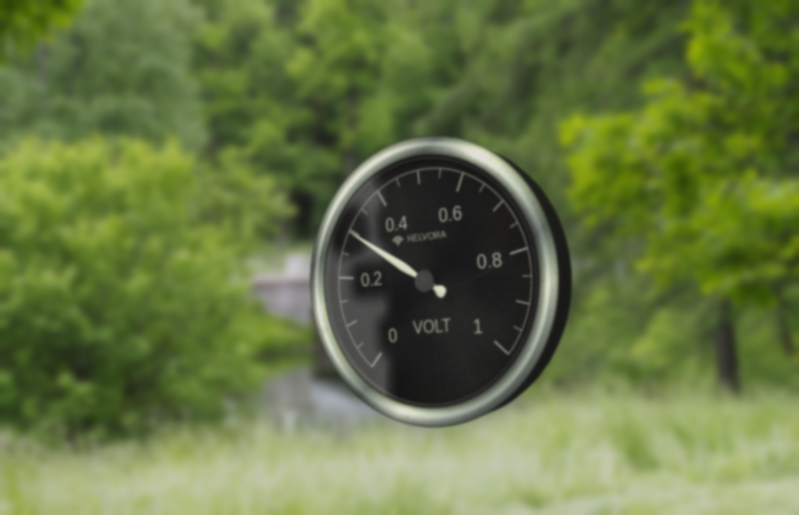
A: 0.3 (V)
